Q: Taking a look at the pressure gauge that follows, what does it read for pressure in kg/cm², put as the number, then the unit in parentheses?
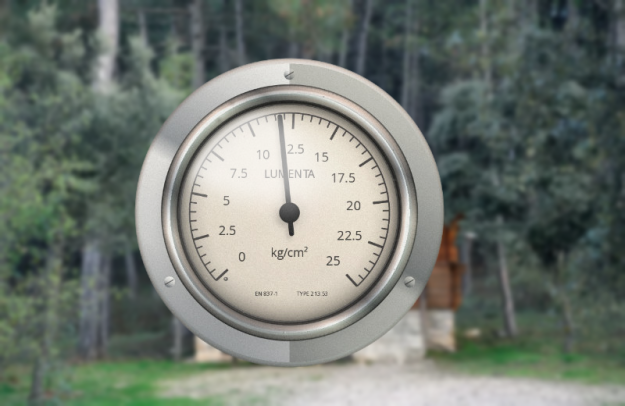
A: 11.75 (kg/cm²)
